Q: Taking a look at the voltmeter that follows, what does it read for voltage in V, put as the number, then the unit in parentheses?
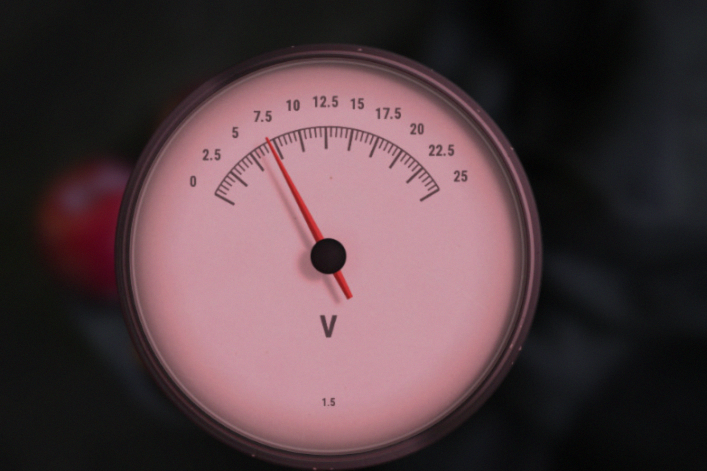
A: 7 (V)
